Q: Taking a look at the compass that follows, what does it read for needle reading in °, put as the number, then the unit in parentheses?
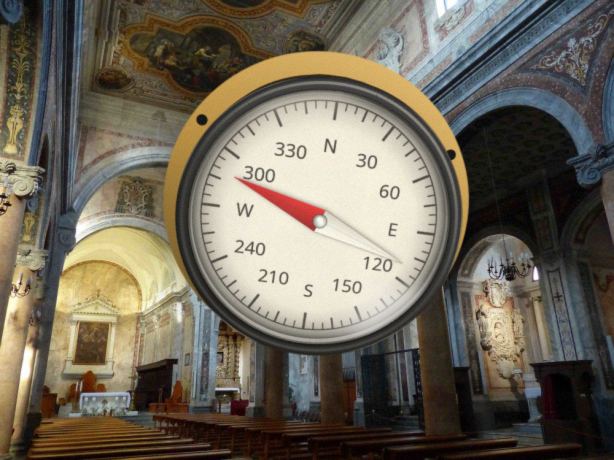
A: 290 (°)
